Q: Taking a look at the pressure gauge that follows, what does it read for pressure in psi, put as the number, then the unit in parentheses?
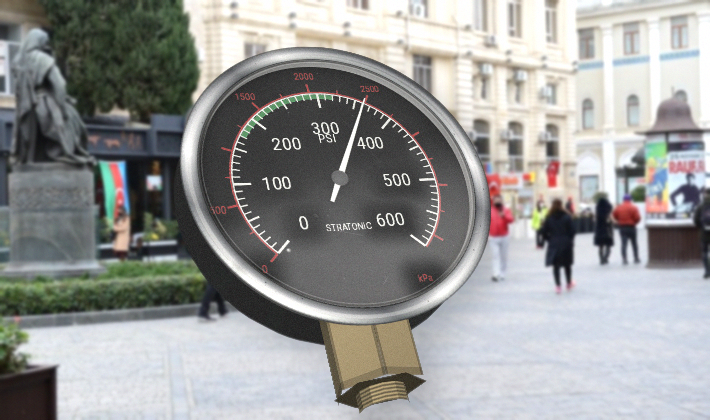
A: 360 (psi)
